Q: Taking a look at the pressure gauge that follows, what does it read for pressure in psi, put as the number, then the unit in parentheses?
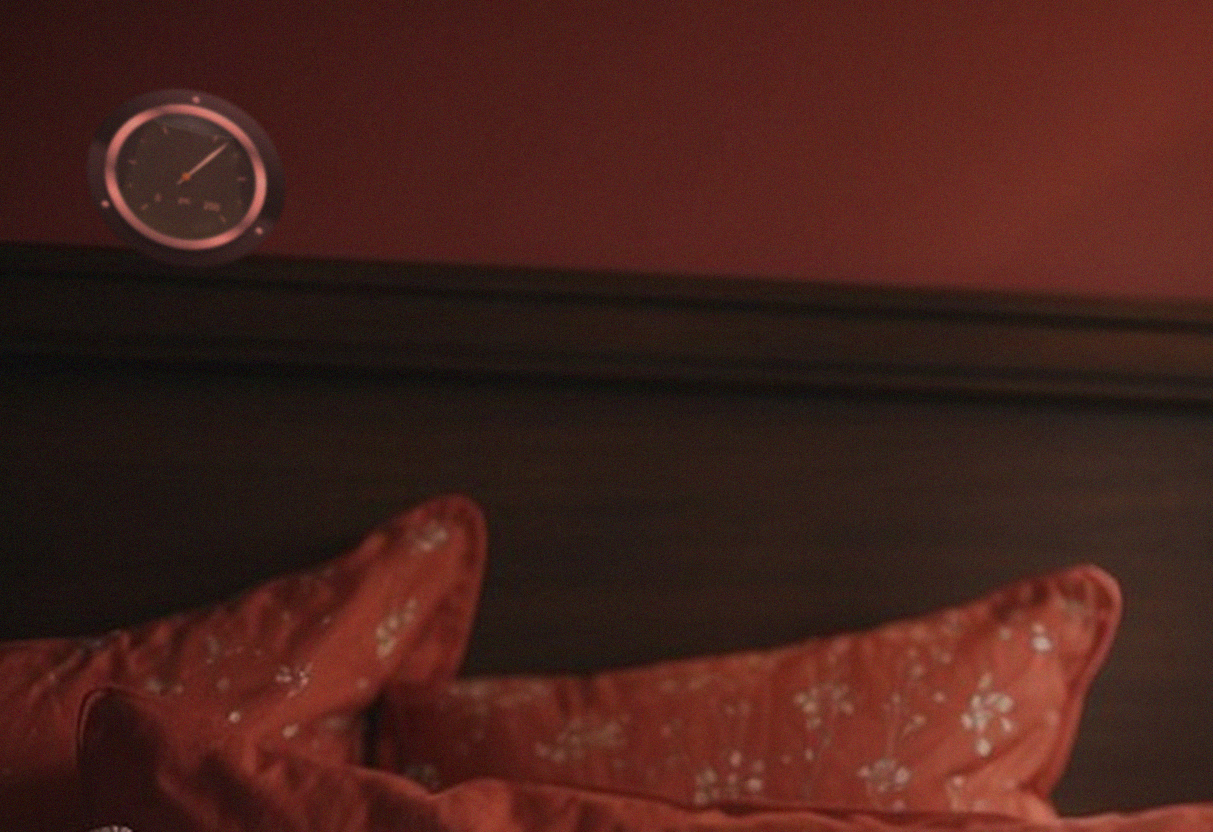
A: 130 (psi)
